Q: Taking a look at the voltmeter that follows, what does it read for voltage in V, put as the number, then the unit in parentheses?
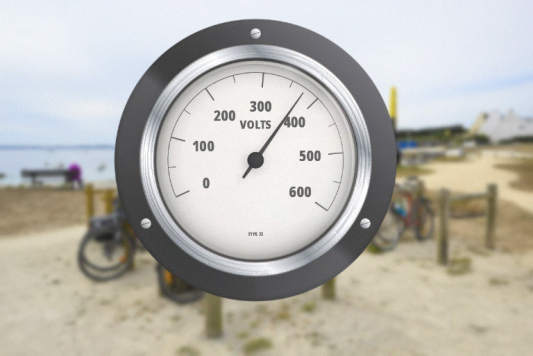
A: 375 (V)
